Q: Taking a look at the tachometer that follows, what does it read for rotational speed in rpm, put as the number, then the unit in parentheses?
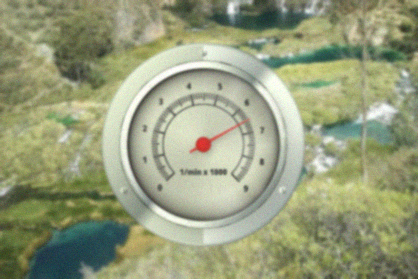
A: 6500 (rpm)
